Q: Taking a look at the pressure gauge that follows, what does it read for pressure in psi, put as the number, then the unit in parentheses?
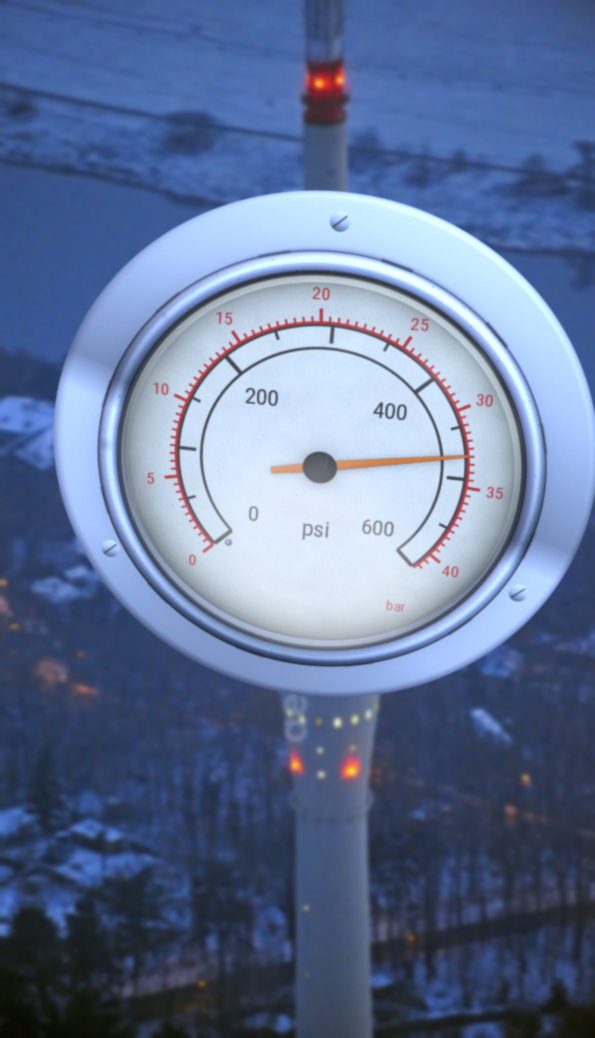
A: 475 (psi)
